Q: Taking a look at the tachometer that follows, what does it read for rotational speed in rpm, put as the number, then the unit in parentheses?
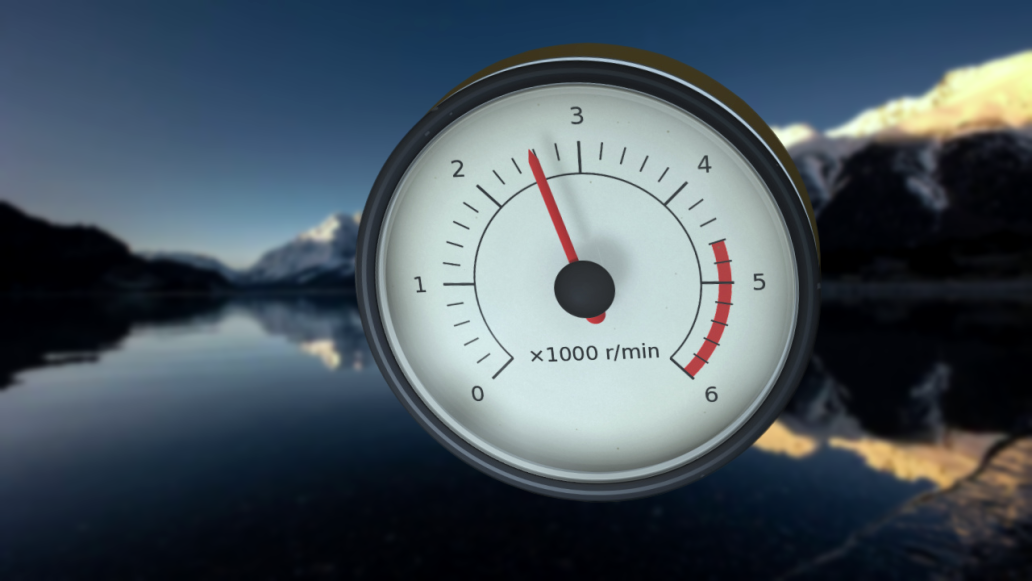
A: 2600 (rpm)
